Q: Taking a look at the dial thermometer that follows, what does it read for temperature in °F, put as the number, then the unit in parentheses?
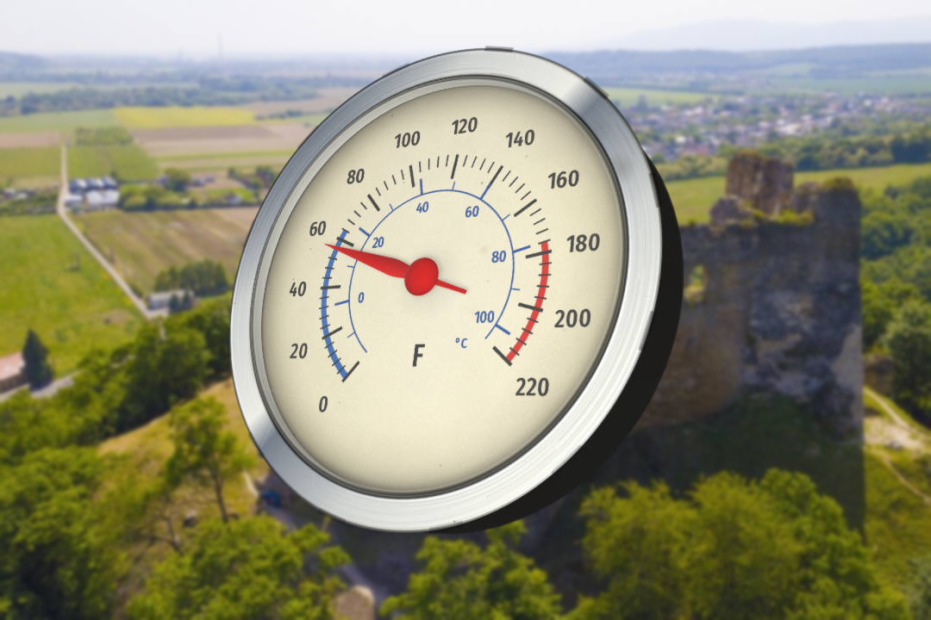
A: 56 (°F)
